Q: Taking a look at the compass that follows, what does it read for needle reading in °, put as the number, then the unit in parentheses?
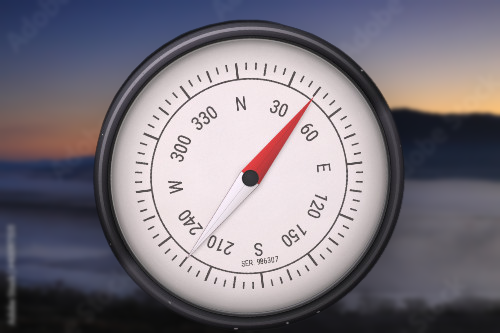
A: 45 (°)
